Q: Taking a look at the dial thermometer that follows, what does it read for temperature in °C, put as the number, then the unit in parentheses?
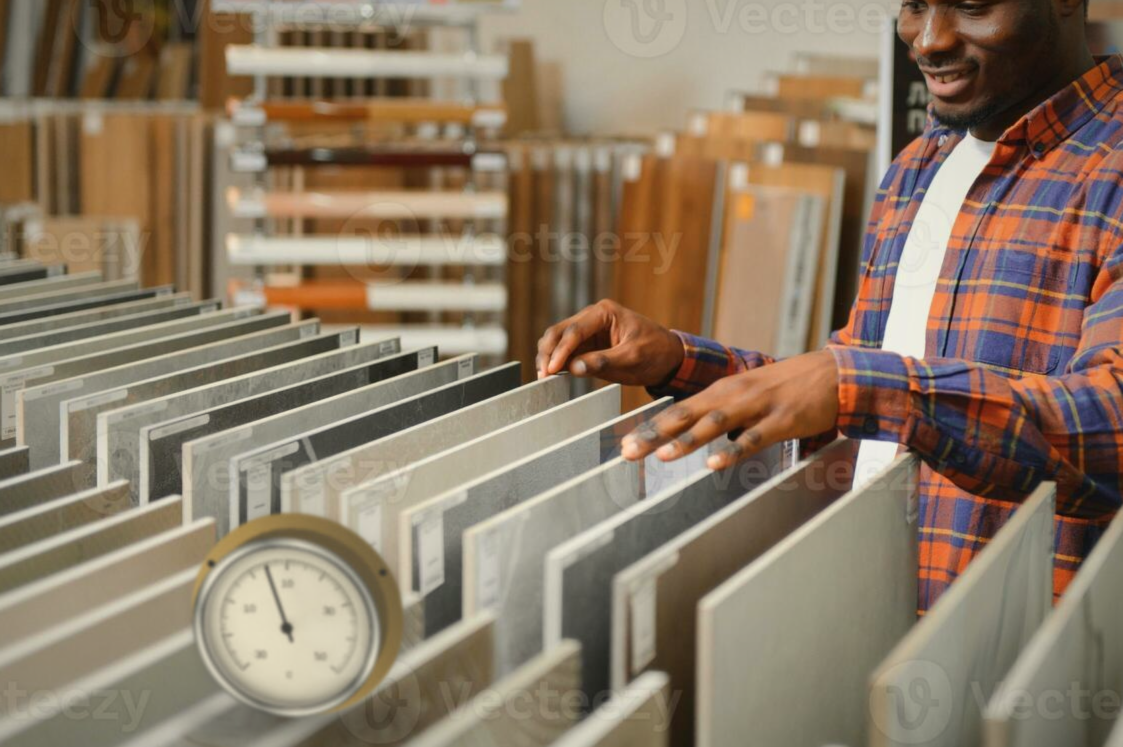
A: 5 (°C)
